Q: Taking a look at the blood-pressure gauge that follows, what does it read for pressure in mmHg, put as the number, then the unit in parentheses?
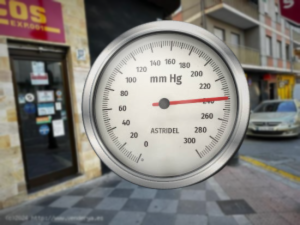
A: 240 (mmHg)
